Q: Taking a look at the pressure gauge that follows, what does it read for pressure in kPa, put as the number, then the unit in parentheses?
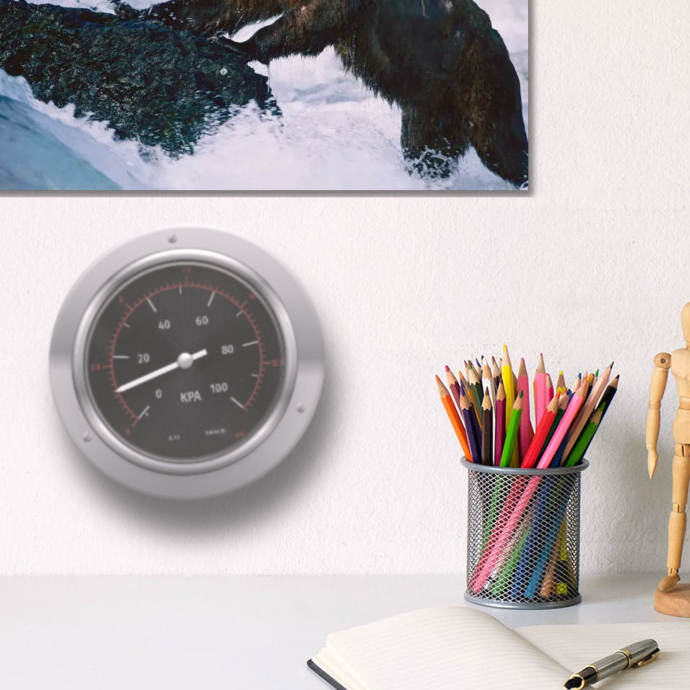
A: 10 (kPa)
